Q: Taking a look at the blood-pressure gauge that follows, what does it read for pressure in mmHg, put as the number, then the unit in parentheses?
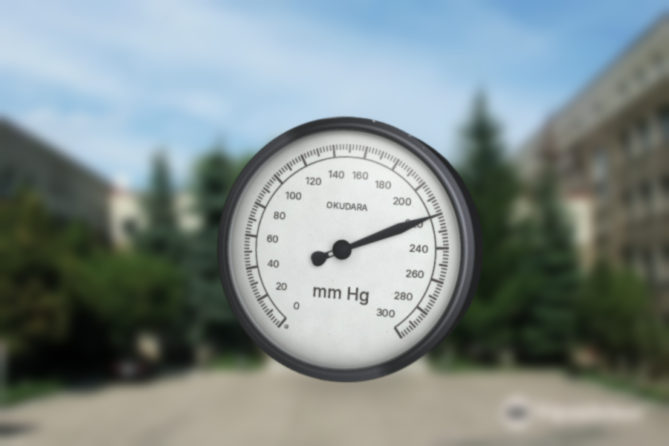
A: 220 (mmHg)
